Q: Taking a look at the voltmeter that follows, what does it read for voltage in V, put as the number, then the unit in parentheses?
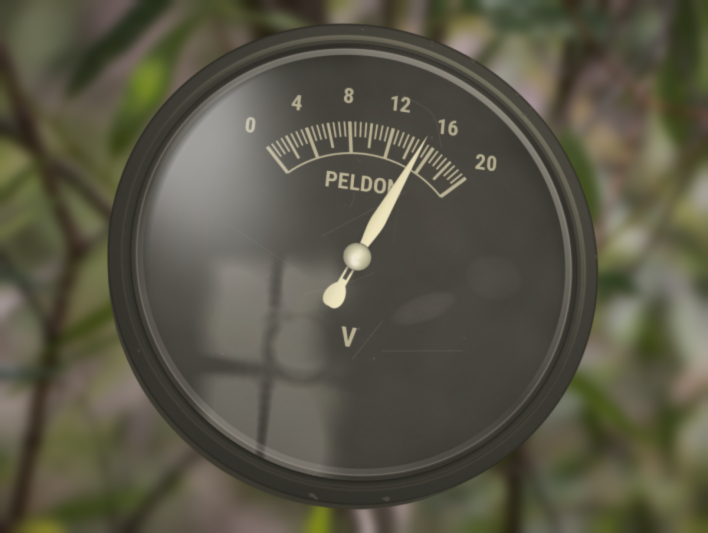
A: 15 (V)
